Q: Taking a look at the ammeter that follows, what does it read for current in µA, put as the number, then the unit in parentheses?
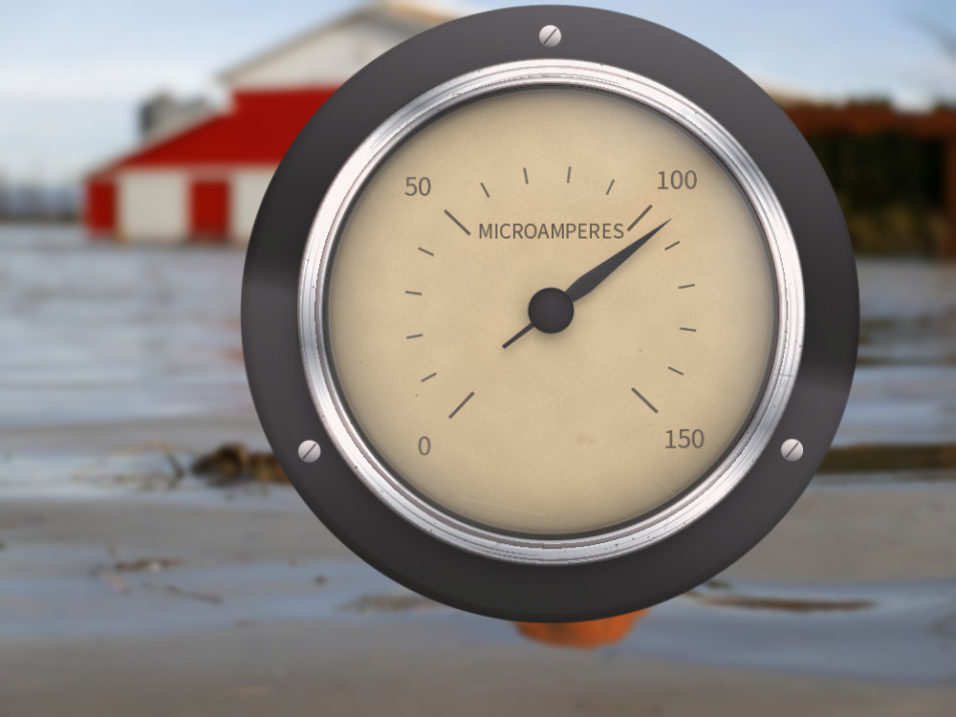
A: 105 (µA)
